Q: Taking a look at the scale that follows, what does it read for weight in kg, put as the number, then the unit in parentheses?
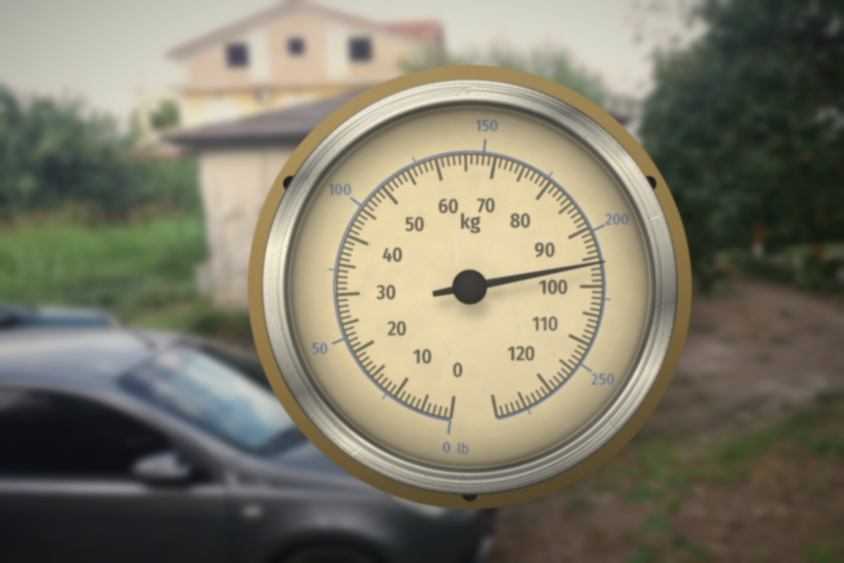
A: 96 (kg)
